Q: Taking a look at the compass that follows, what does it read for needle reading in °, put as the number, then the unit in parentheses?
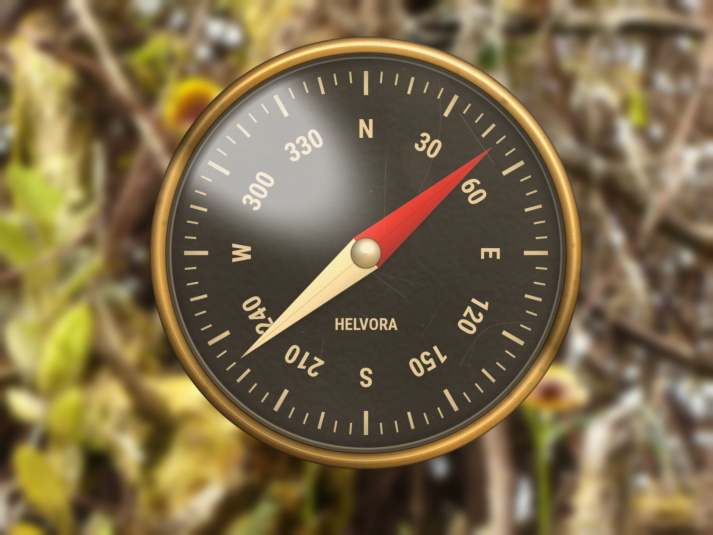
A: 50 (°)
